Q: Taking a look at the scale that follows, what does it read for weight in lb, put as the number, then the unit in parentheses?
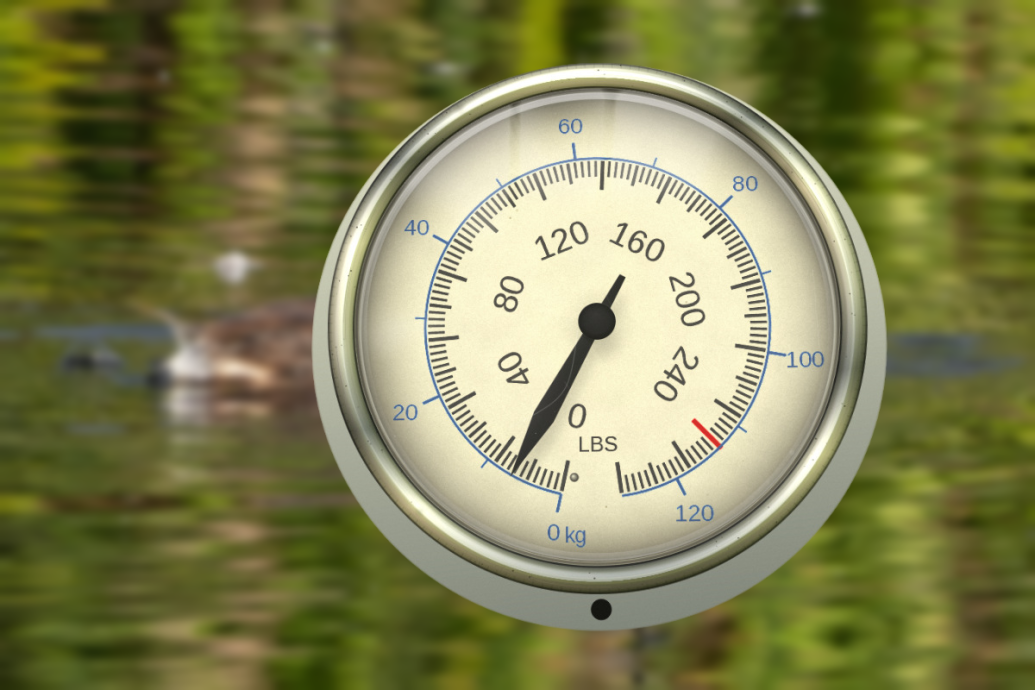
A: 14 (lb)
